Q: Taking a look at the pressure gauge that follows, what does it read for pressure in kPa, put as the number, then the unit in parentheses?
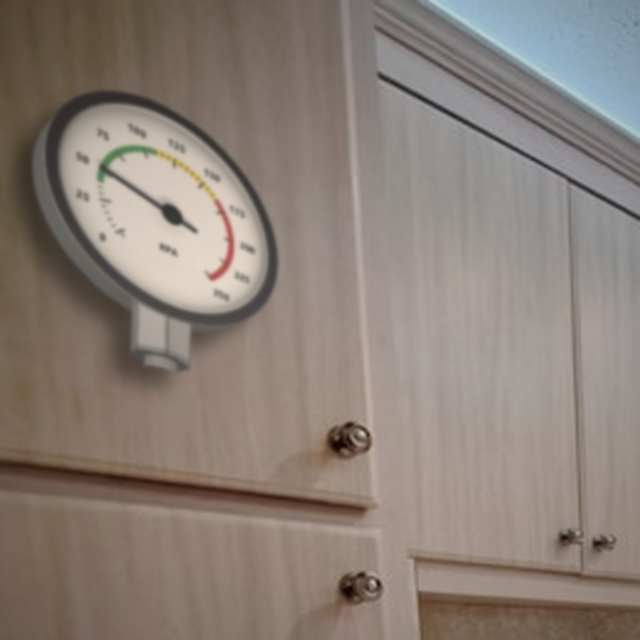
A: 50 (kPa)
